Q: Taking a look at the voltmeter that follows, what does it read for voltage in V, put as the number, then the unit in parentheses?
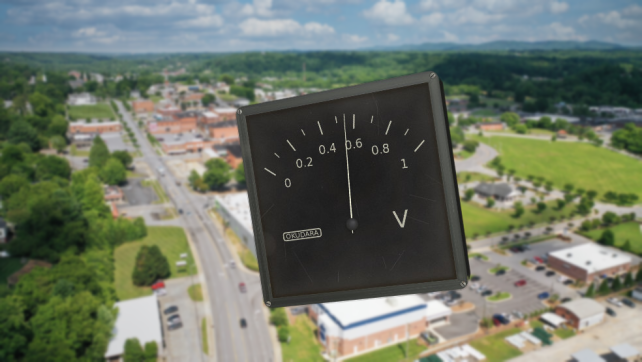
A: 0.55 (V)
